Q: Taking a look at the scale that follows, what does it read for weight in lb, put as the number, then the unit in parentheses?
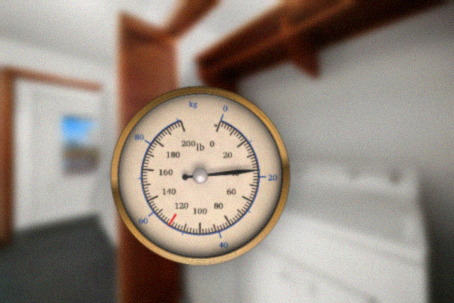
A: 40 (lb)
